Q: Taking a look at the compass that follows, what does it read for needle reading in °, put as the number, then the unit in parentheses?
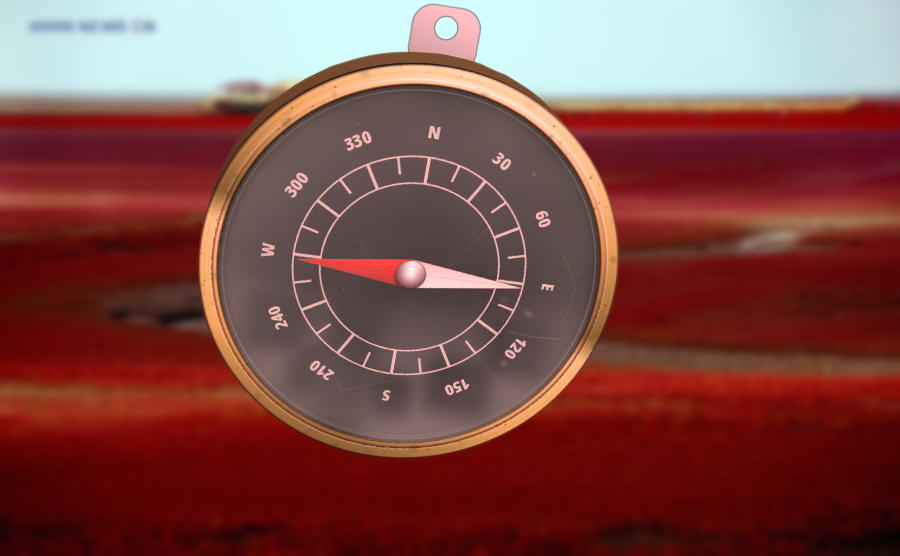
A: 270 (°)
